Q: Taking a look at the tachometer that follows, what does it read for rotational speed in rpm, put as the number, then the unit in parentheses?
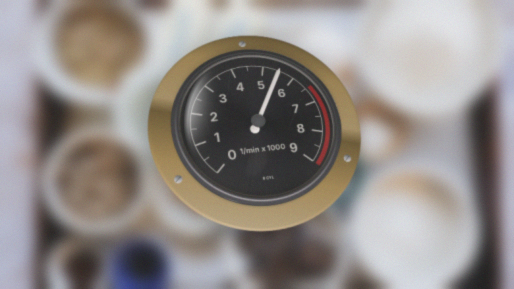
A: 5500 (rpm)
